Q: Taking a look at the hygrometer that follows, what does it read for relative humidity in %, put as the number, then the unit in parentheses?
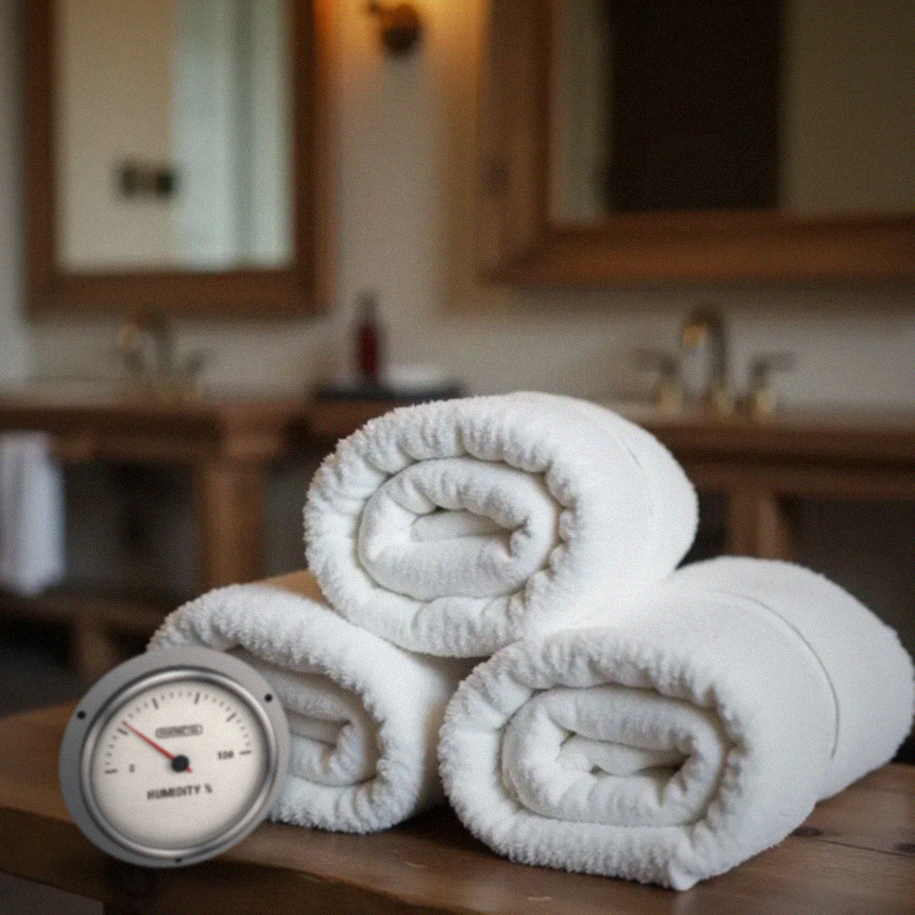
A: 24 (%)
